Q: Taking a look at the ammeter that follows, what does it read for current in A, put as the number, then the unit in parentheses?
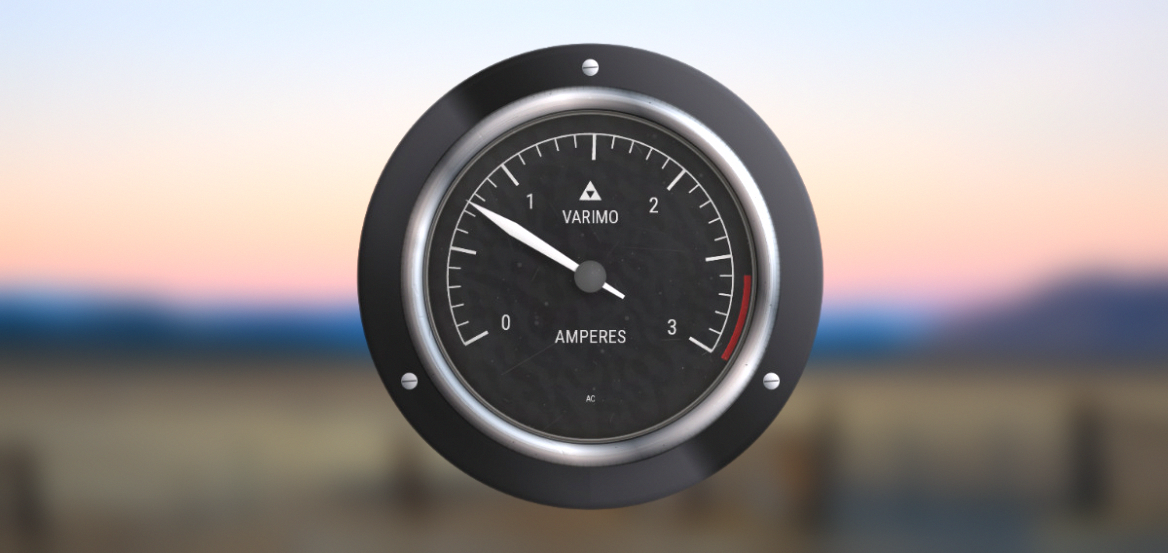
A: 0.75 (A)
